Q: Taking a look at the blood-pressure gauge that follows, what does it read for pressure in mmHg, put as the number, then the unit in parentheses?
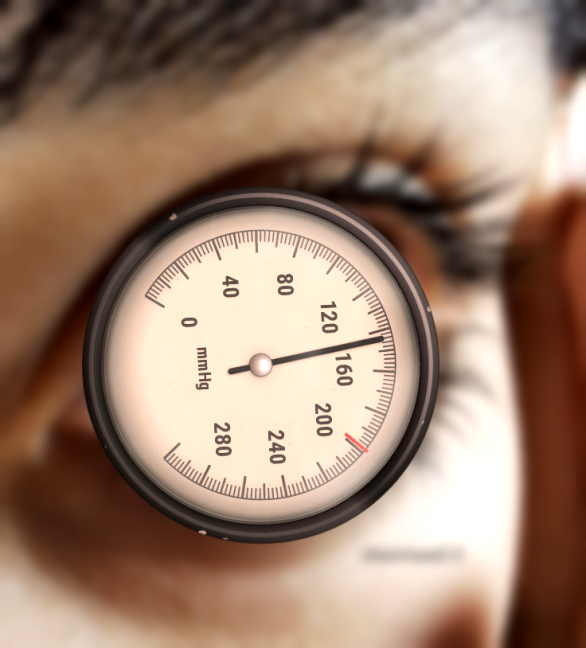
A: 144 (mmHg)
